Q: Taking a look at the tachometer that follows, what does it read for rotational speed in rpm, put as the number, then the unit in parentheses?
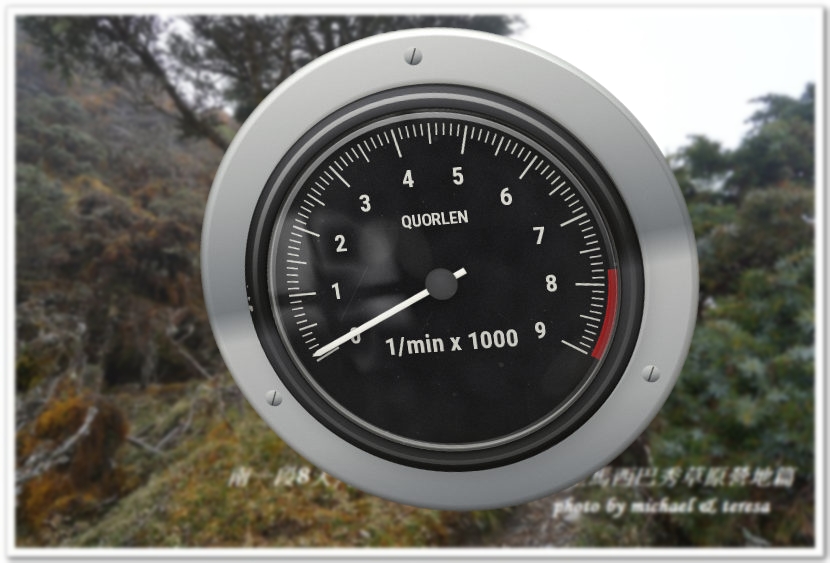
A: 100 (rpm)
